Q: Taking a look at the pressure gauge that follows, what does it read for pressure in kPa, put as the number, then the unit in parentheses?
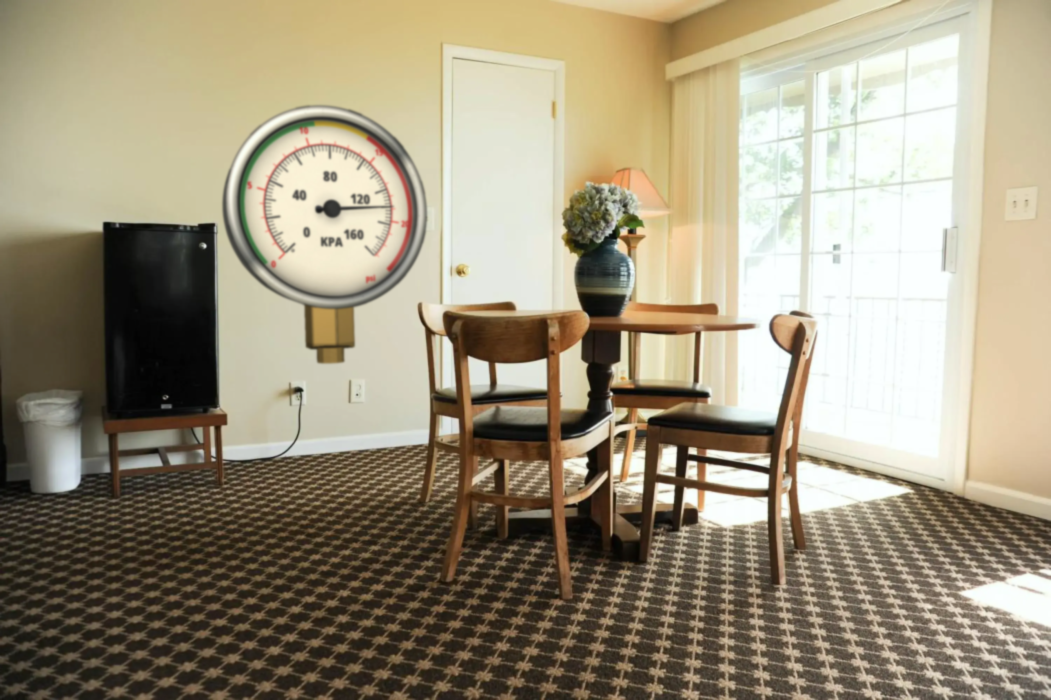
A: 130 (kPa)
